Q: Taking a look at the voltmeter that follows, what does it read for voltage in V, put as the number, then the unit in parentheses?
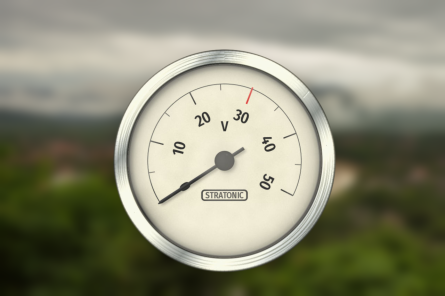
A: 0 (V)
